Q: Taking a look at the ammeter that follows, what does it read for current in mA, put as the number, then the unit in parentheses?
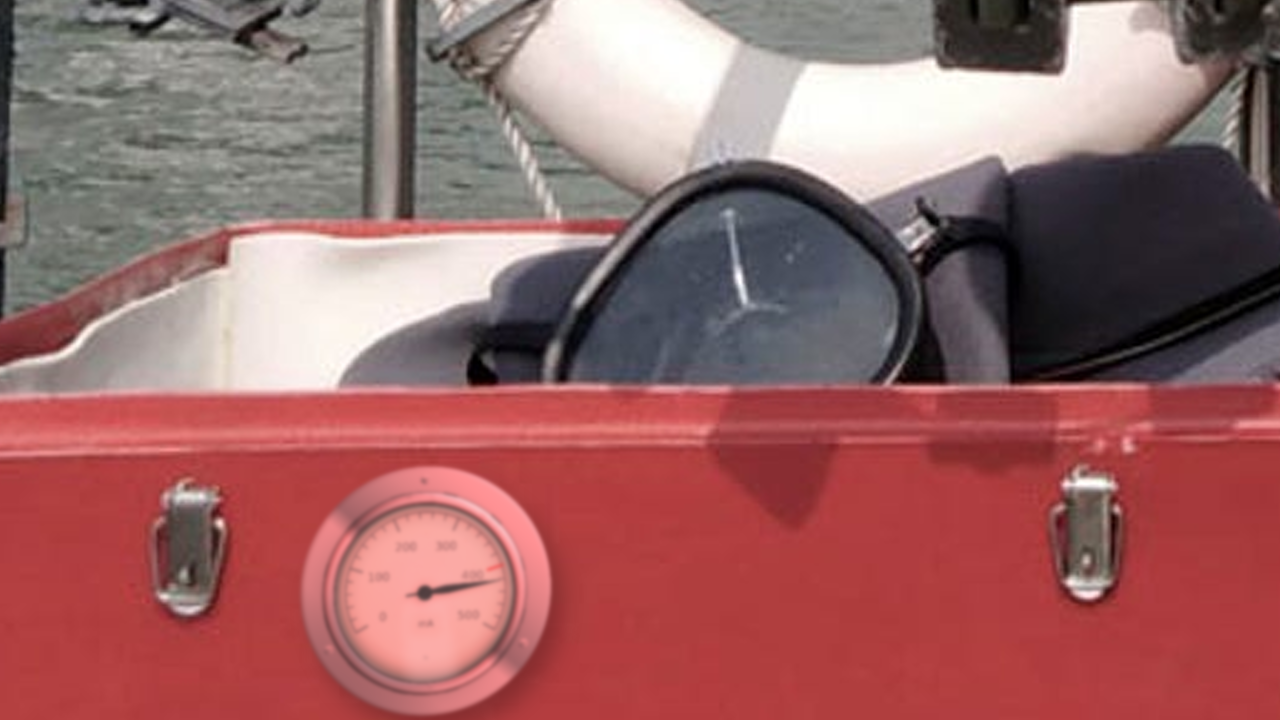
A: 420 (mA)
